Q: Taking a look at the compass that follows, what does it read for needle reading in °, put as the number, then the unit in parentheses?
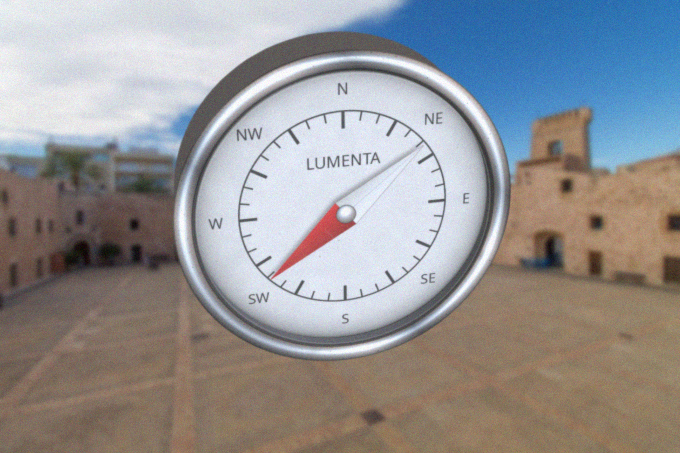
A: 230 (°)
